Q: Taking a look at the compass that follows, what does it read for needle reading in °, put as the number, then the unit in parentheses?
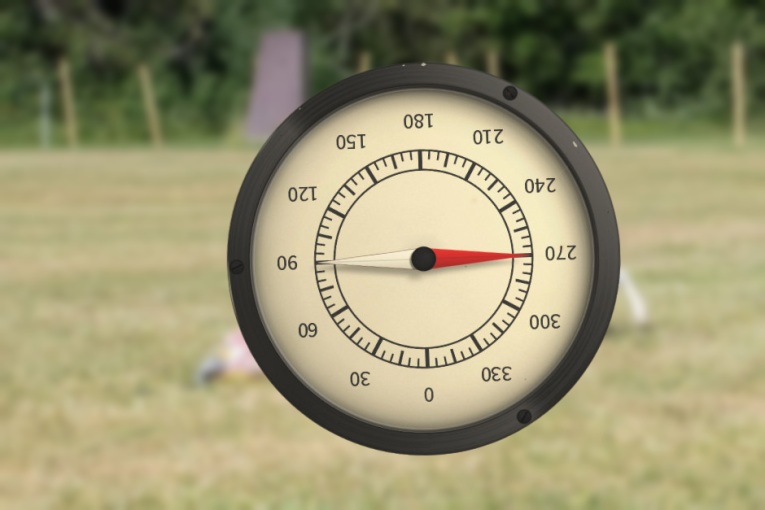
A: 270 (°)
